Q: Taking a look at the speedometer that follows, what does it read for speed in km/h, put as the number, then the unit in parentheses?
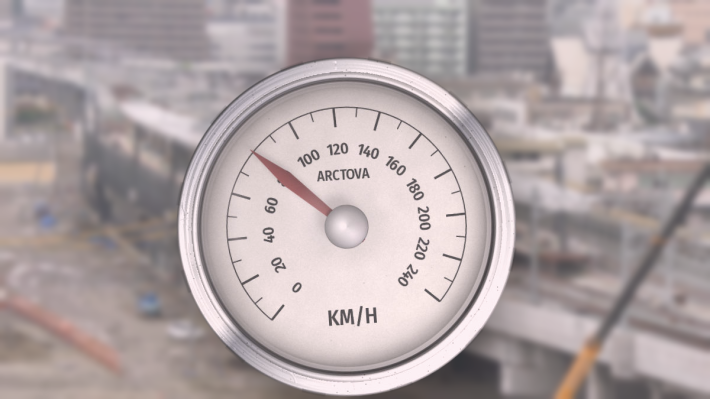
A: 80 (km/h)
